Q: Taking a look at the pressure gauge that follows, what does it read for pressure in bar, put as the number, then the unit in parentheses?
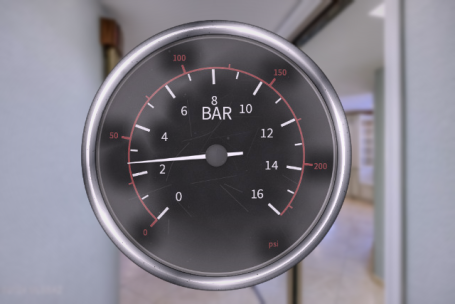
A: 2.5 (bar)
